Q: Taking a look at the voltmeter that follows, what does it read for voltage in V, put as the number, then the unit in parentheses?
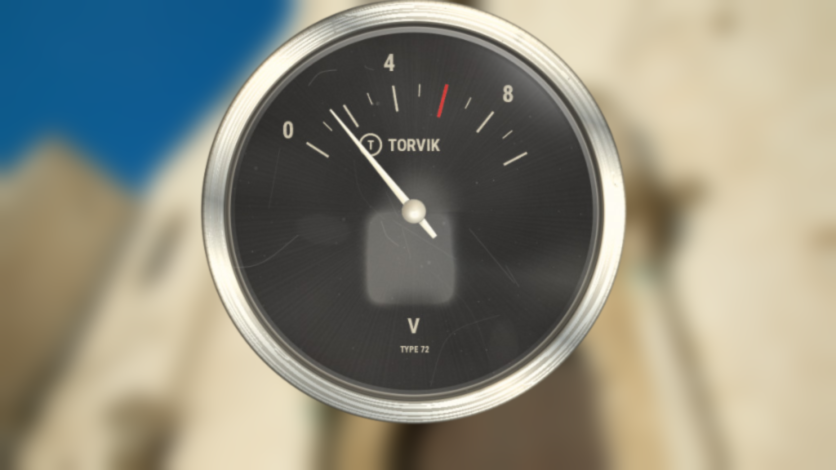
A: 1.5 (V)
